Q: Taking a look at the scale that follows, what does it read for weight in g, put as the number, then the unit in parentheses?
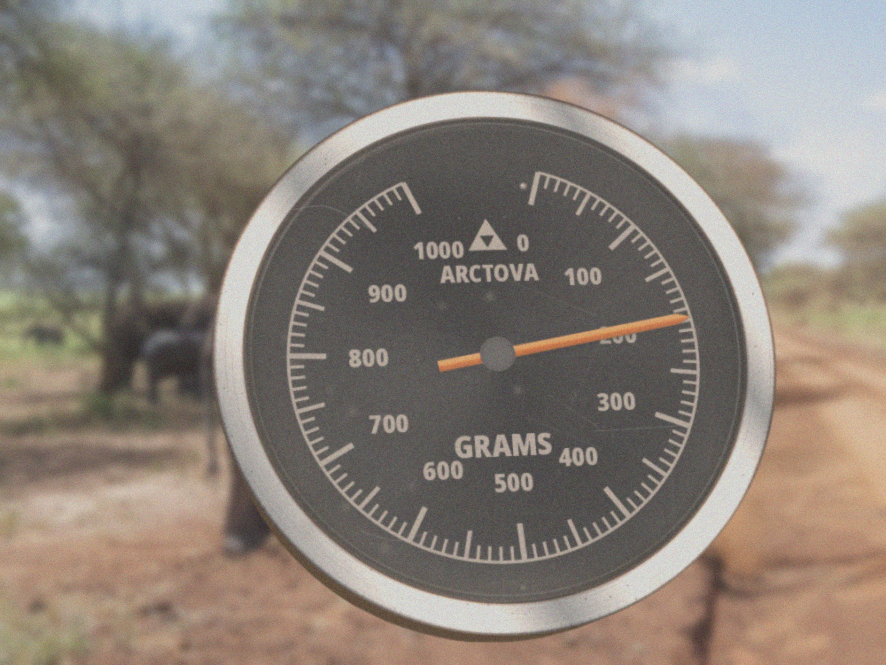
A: 200 (g)
